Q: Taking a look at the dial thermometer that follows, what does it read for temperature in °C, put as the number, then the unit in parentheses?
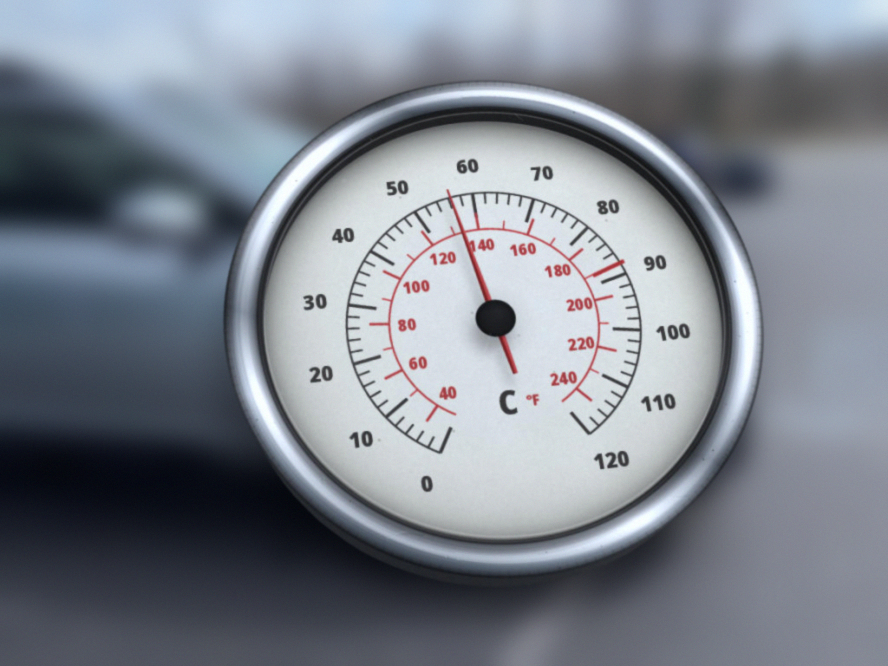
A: 56 (°C)
